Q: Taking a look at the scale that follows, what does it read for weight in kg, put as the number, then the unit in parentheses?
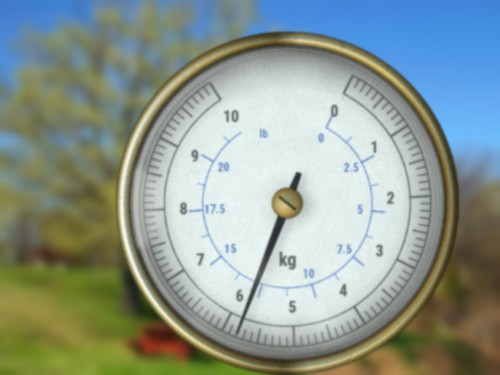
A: 5.8 (kg)
